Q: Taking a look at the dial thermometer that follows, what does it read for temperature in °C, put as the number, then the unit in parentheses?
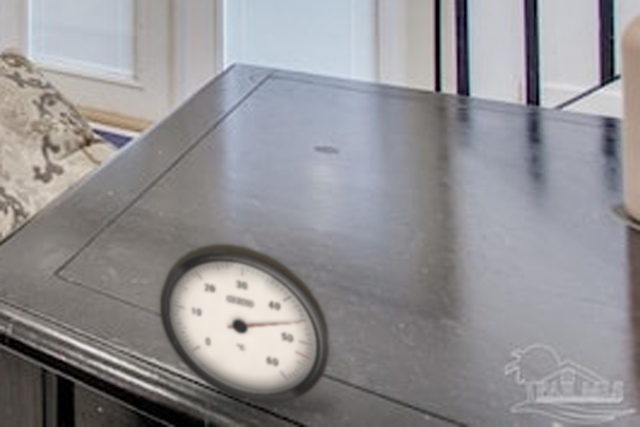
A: 45 (°C)
